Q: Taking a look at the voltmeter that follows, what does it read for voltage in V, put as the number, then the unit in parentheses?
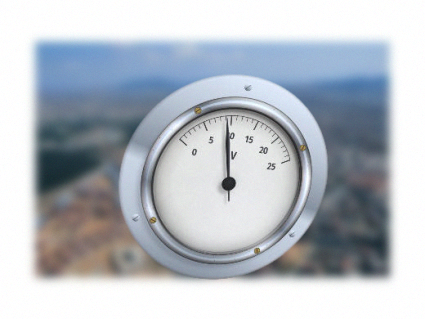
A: 9 (V)
